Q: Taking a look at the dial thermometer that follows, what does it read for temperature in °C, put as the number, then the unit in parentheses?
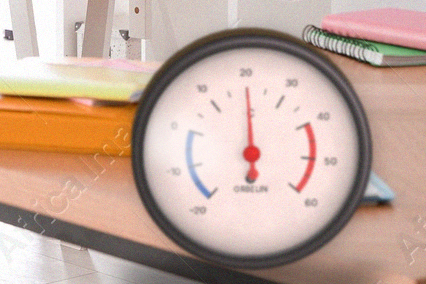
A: 20 (°C)
